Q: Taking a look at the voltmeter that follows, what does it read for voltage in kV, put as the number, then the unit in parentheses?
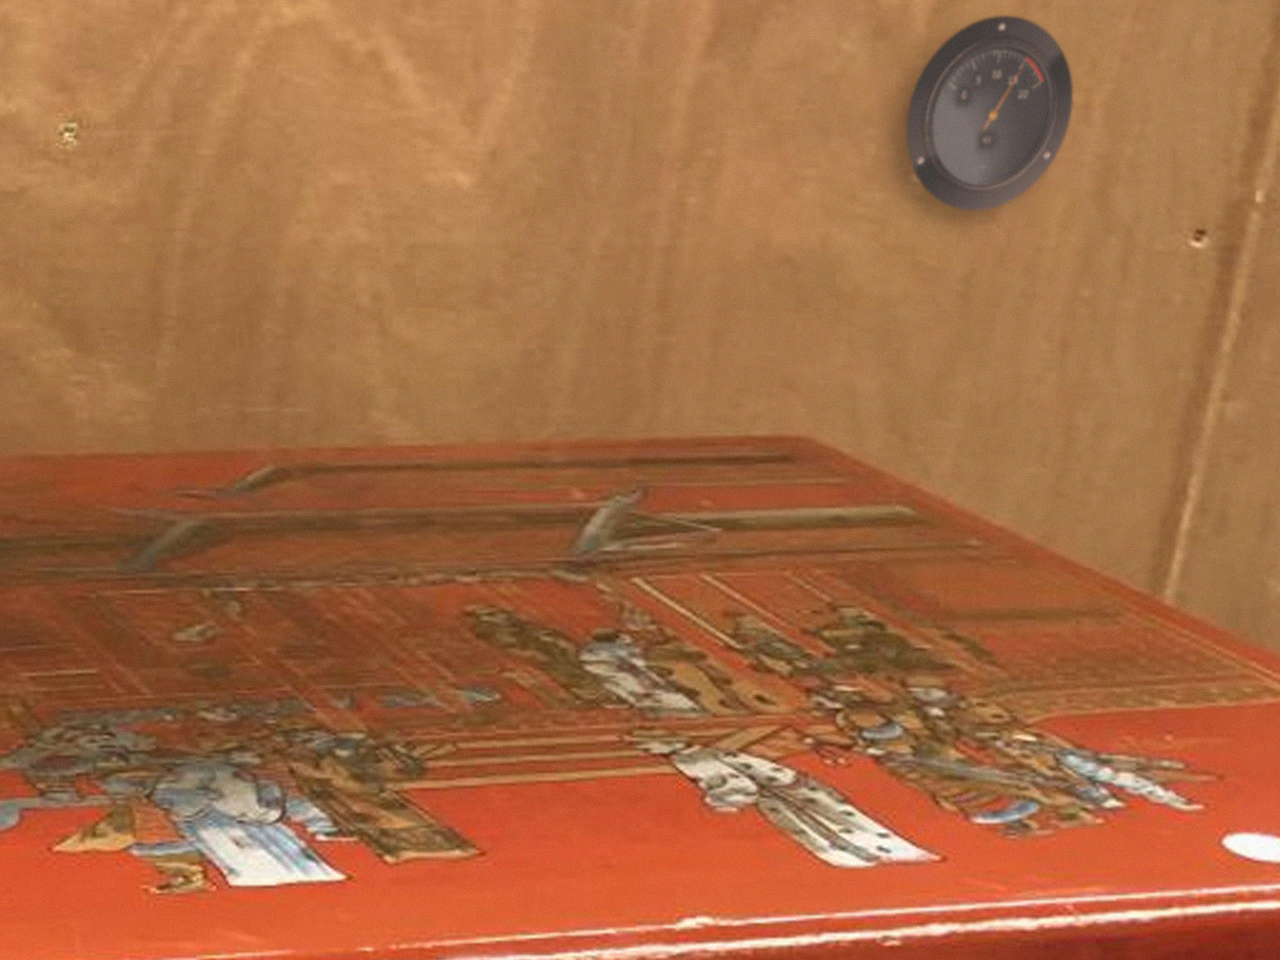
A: 15 (kV)
